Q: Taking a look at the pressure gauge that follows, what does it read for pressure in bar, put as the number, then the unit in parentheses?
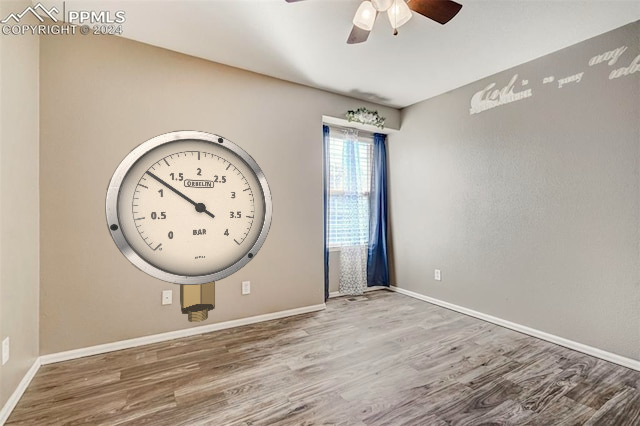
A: 1.2 (bar)
